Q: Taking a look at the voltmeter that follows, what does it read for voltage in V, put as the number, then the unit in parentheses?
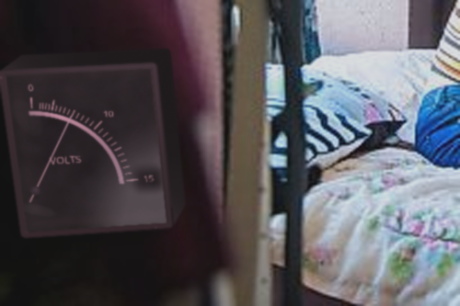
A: 7.5 (V)
